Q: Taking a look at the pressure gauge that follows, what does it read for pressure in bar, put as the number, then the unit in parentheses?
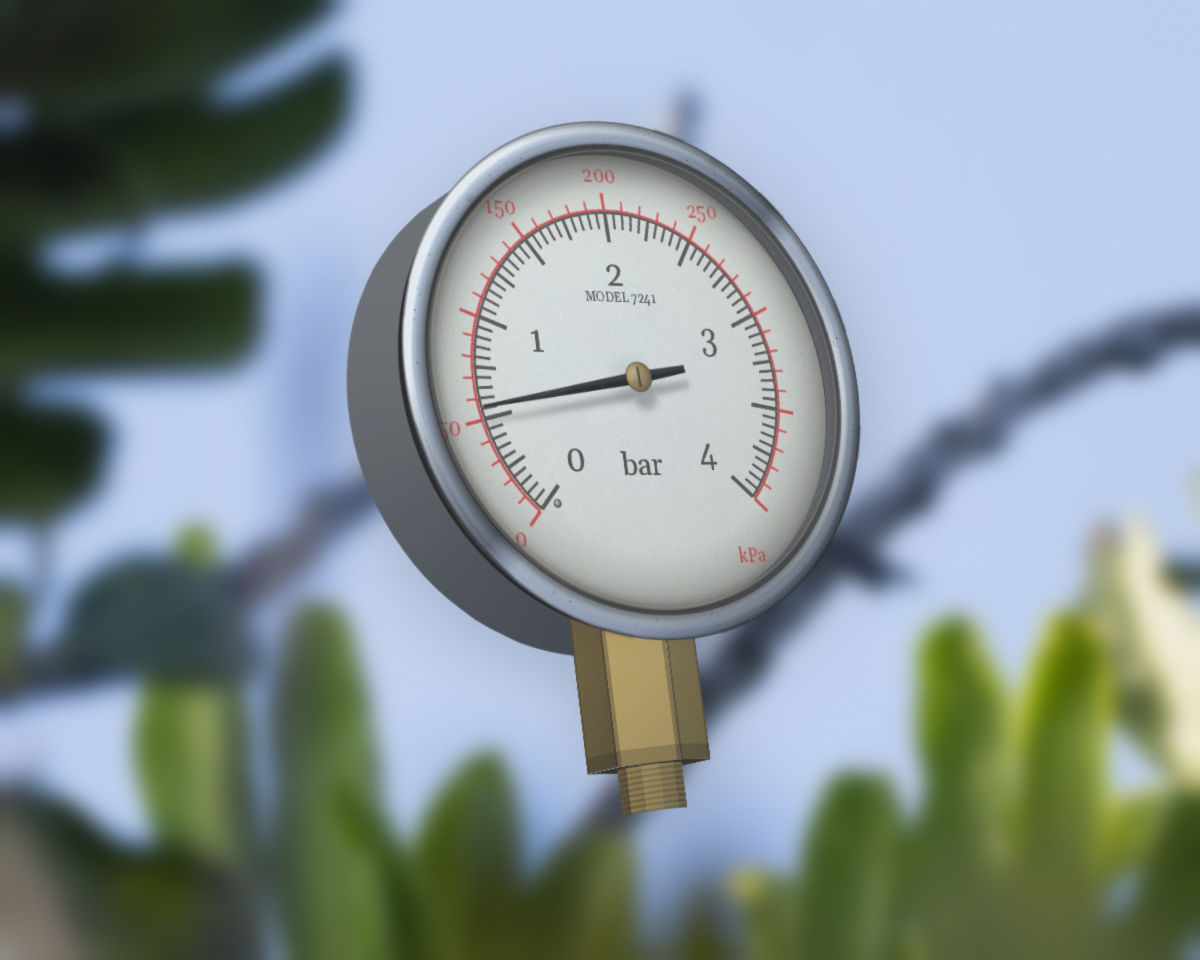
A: 0.55 (bar)
